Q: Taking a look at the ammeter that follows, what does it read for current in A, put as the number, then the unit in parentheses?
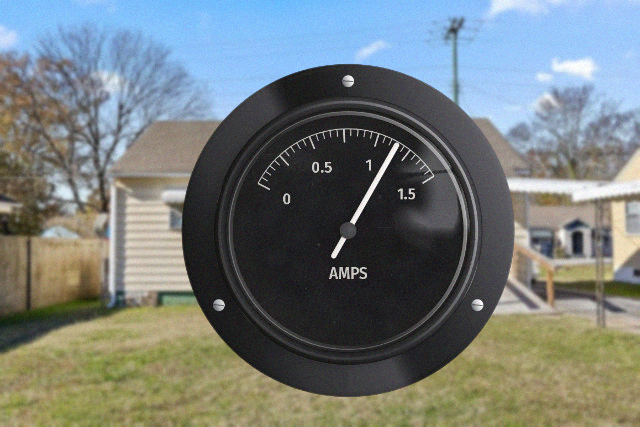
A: 1.15 (A)
